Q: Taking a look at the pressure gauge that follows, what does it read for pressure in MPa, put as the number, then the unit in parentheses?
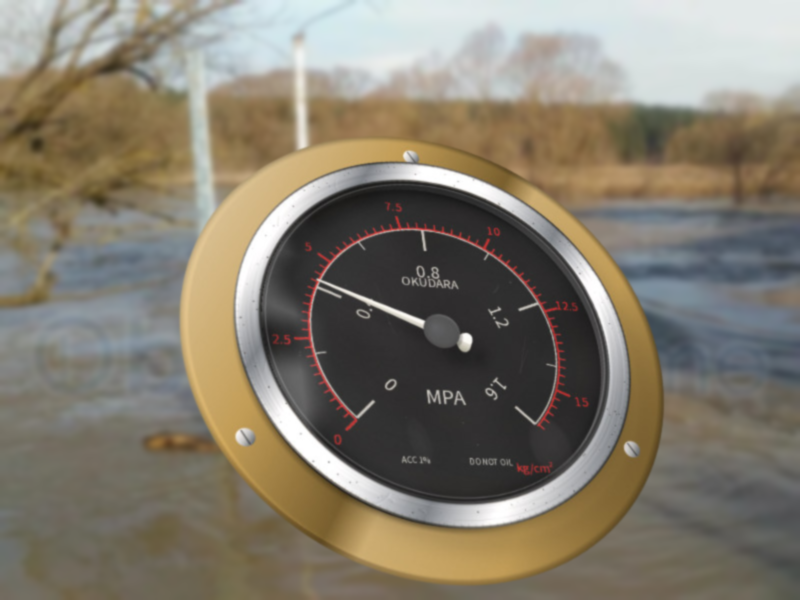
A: 0.4 (MPa)
